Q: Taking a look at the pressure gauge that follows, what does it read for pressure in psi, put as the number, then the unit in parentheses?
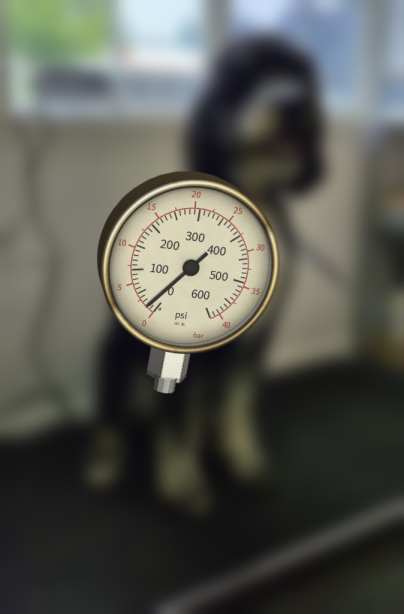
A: 20 (psi)
